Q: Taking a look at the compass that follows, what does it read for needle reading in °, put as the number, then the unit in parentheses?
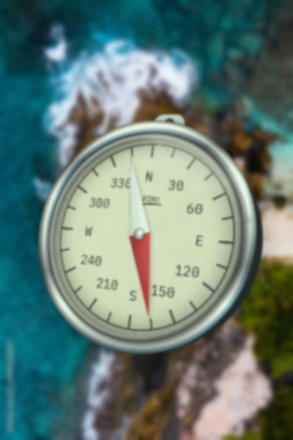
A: 165 (°)
